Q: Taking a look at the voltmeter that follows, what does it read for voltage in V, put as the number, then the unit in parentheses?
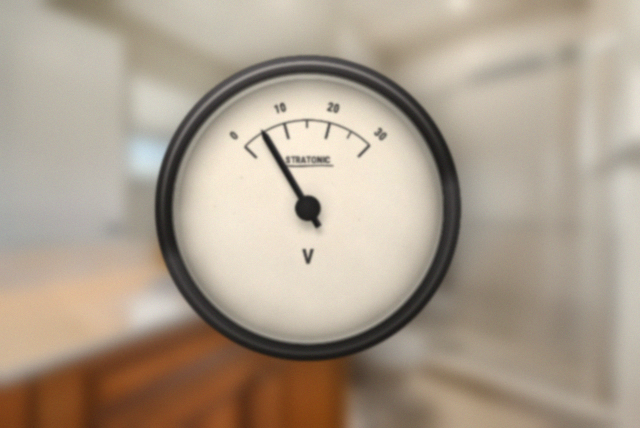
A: 5 (V)
